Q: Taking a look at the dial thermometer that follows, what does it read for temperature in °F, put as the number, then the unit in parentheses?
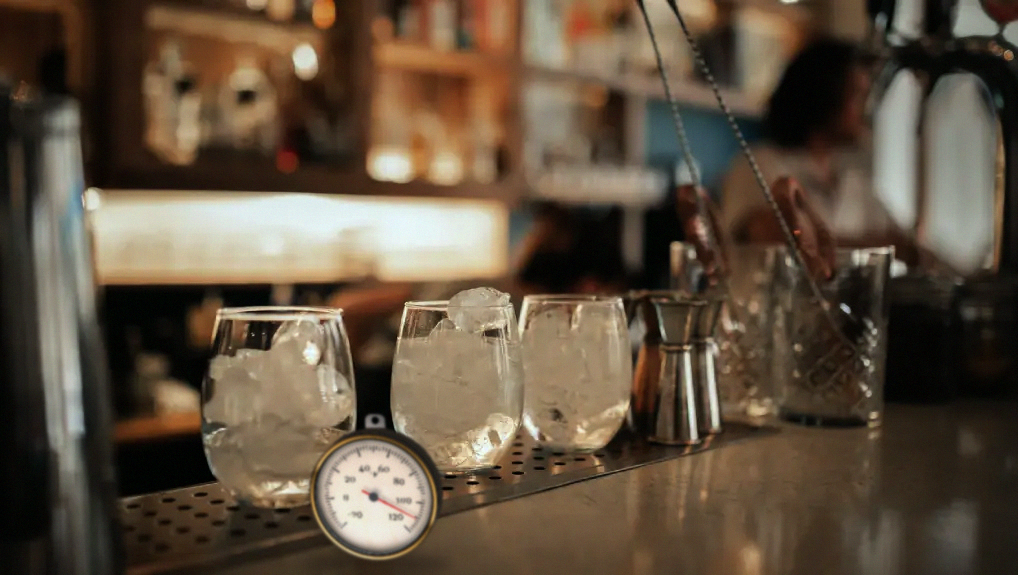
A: 110 (°F)
